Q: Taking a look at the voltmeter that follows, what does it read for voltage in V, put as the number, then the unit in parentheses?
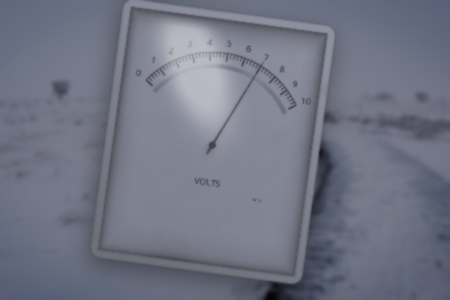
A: 7 (V)
